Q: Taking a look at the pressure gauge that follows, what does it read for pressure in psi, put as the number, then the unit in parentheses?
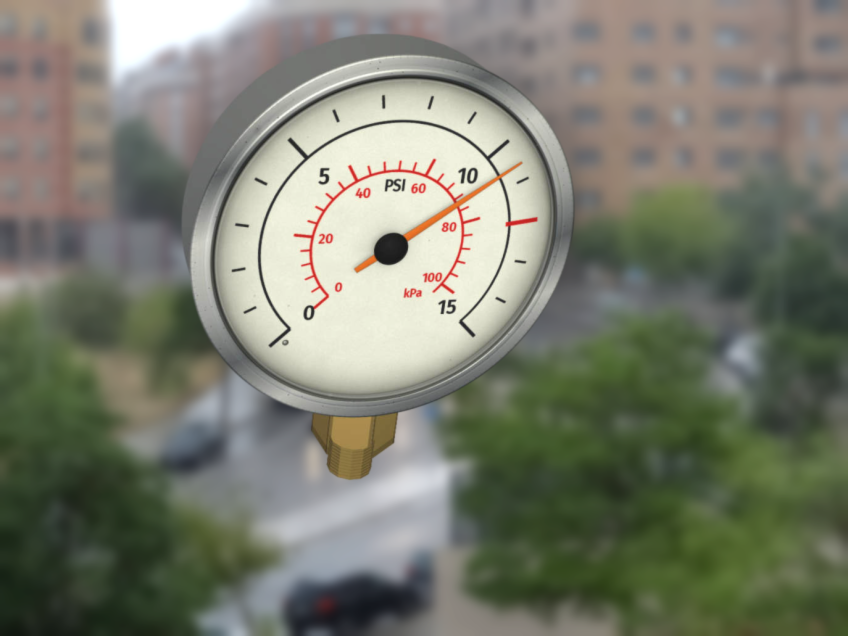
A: 10.5 (psi)
